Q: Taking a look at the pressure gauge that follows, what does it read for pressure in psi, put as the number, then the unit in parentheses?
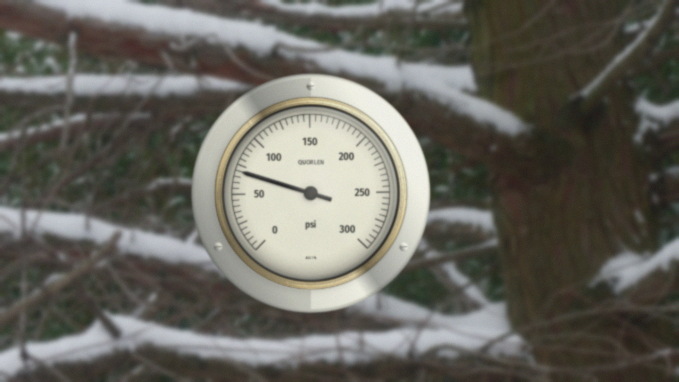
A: 70 (psi)
